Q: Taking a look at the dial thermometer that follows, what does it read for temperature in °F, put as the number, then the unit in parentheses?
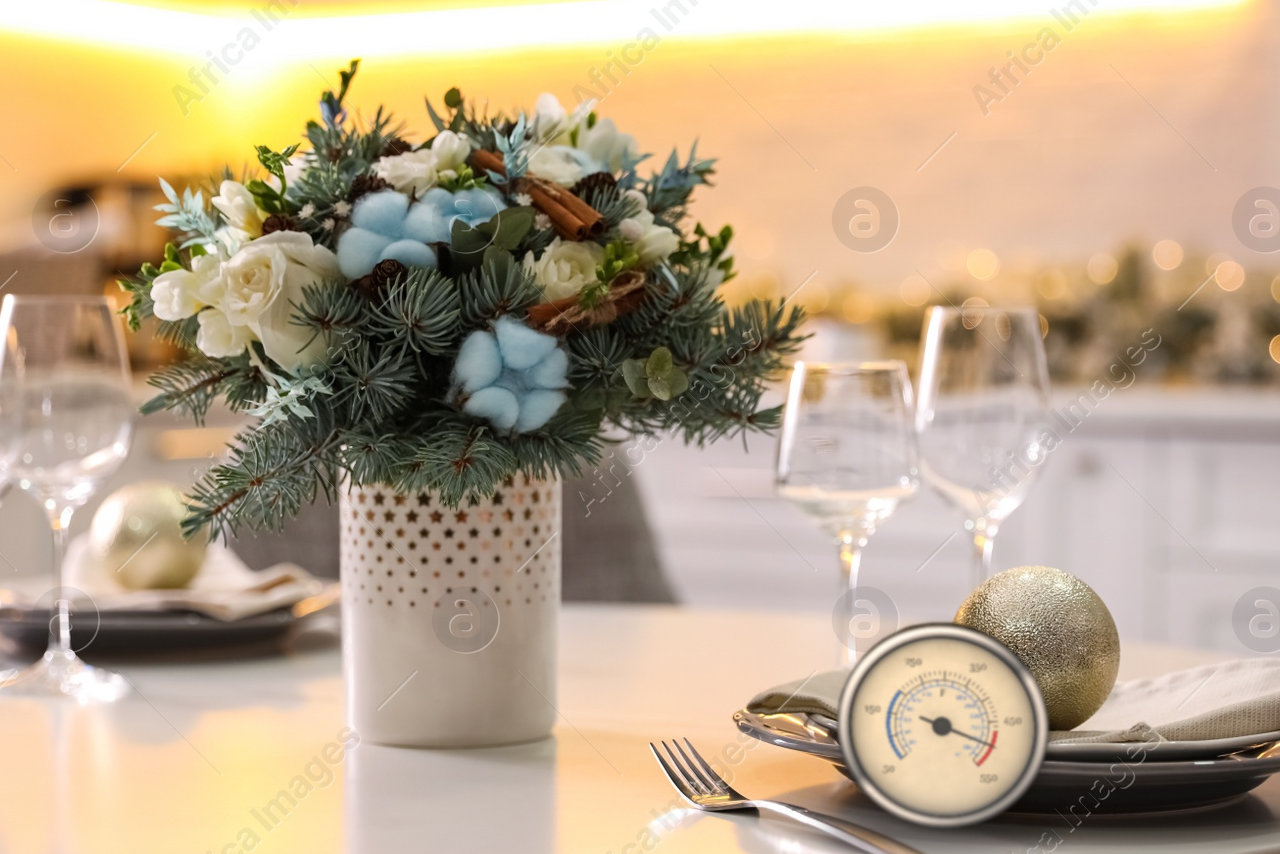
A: 500 (°F)
